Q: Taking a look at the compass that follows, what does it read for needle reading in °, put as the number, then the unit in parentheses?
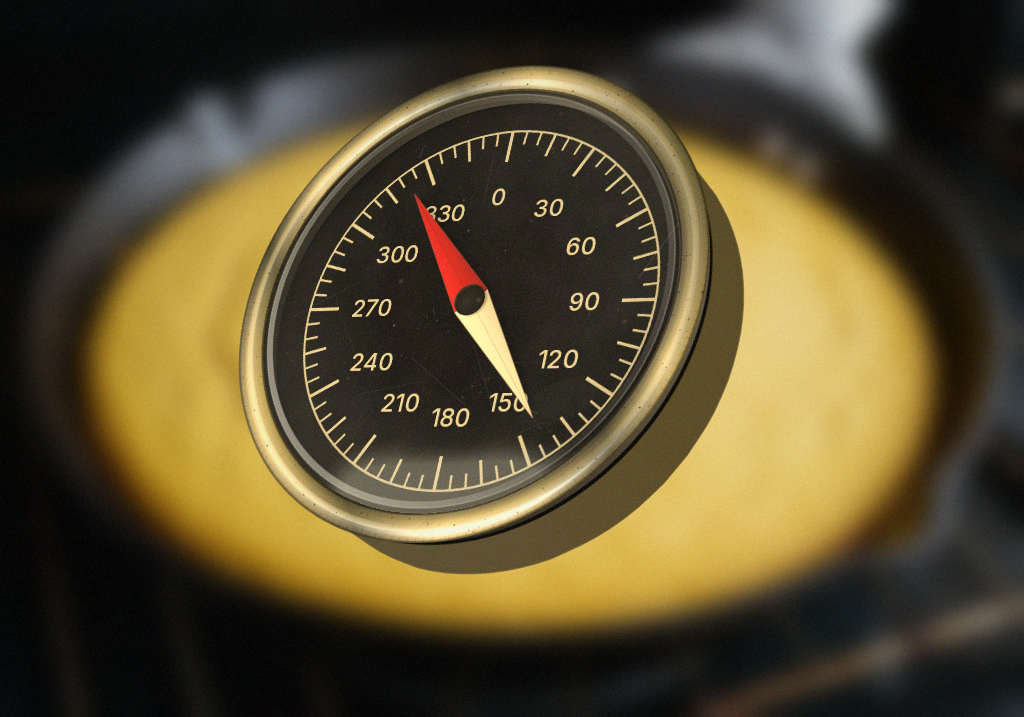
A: 322.5 (°)
